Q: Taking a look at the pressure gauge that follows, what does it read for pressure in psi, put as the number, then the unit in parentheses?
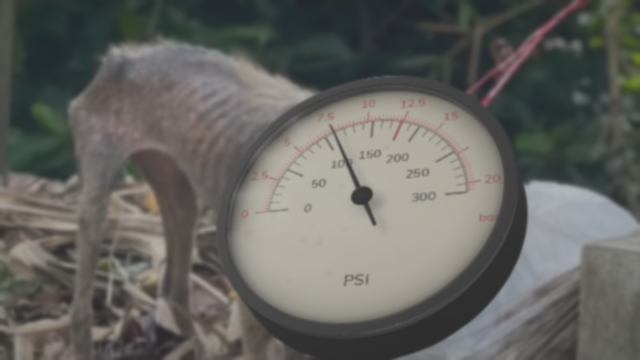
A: 110 (psi)
